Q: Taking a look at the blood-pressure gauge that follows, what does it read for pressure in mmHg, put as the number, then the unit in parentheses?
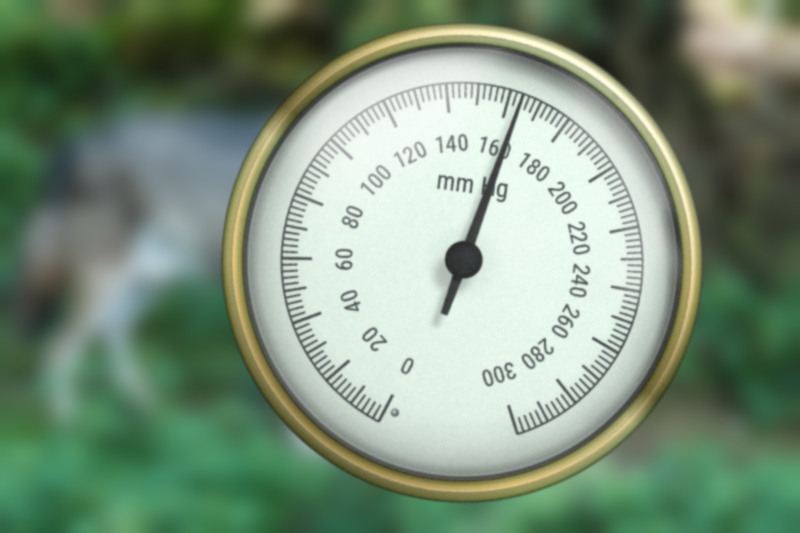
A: 164 (mmHg)
